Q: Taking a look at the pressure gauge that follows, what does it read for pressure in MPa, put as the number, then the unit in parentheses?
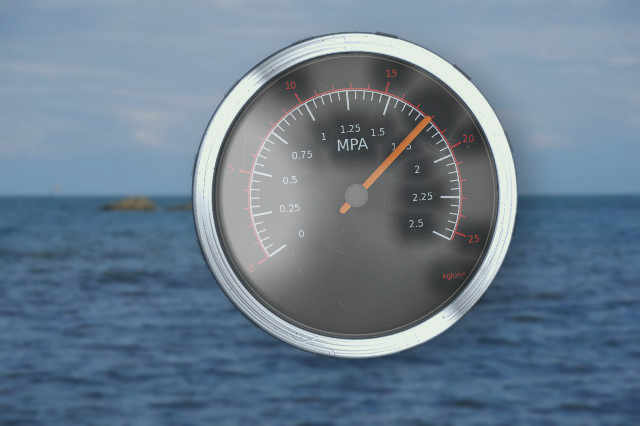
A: 1.75 (MPa)
